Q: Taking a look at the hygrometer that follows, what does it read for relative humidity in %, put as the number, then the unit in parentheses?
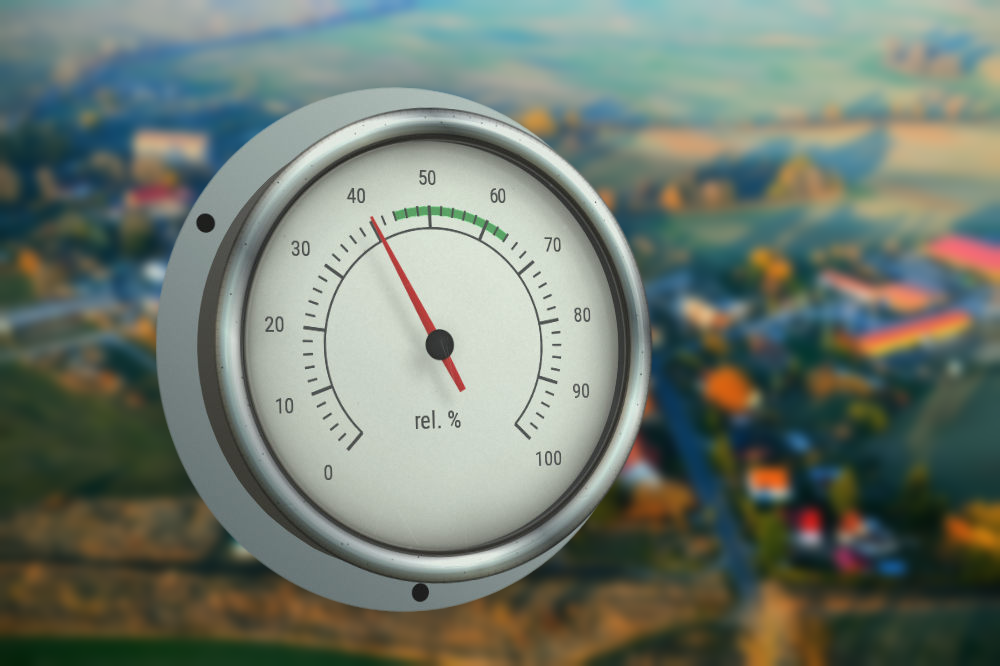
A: 40 (%)
